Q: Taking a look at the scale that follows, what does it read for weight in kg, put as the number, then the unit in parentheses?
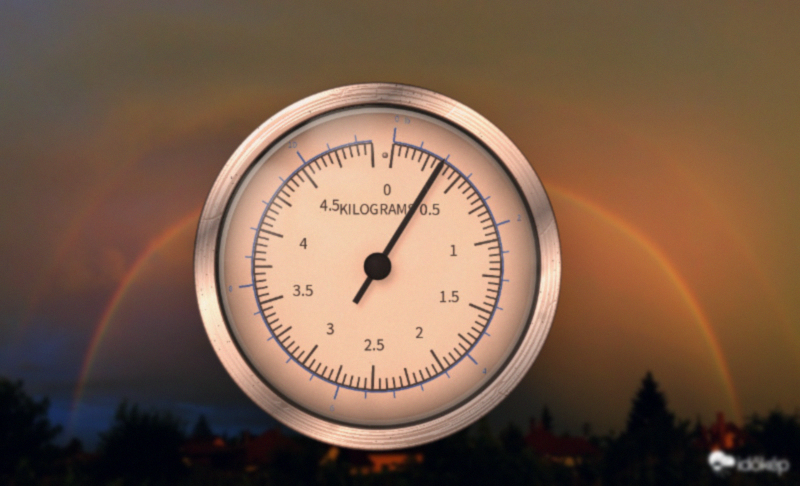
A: 0.35 (kg)
